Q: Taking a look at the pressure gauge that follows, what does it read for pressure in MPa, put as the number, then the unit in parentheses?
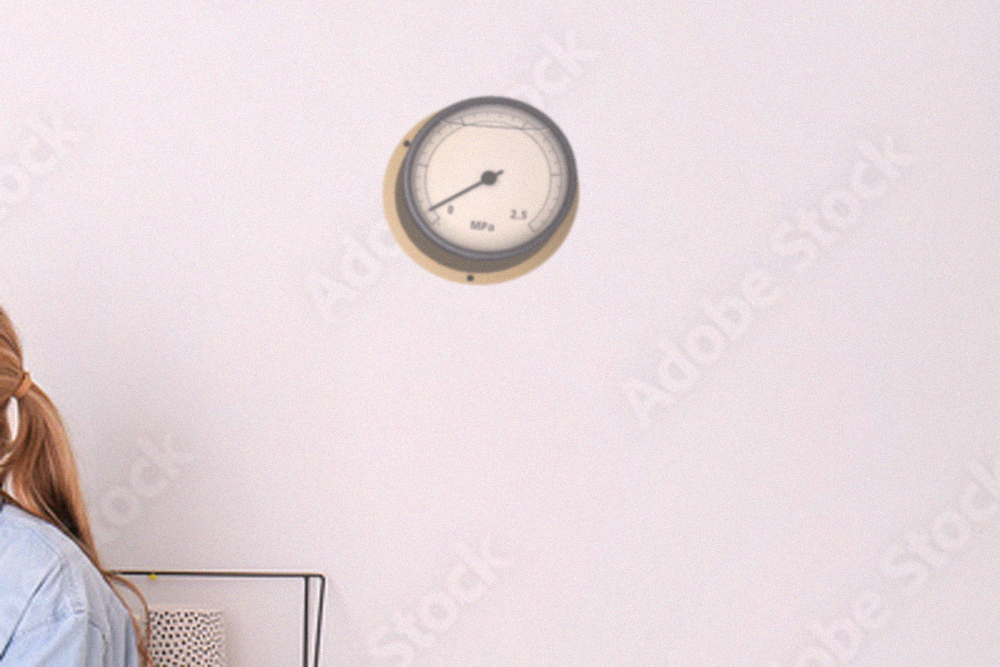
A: 0.1 (MPa)
